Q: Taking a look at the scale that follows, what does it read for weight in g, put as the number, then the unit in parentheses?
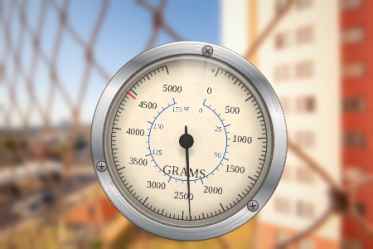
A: 2400 (g)
